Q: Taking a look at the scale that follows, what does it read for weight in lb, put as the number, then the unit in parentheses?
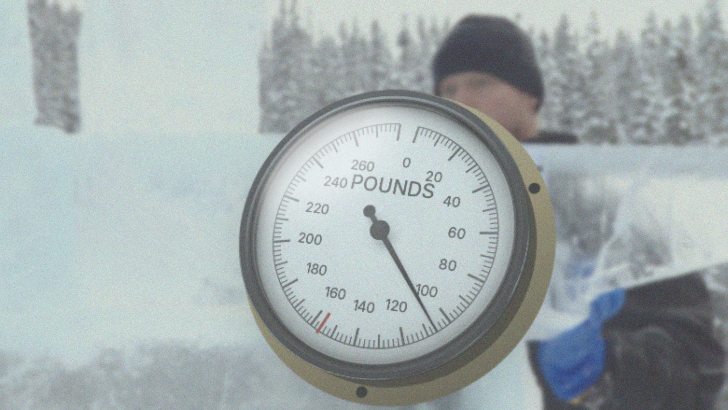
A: 106 (lb)
